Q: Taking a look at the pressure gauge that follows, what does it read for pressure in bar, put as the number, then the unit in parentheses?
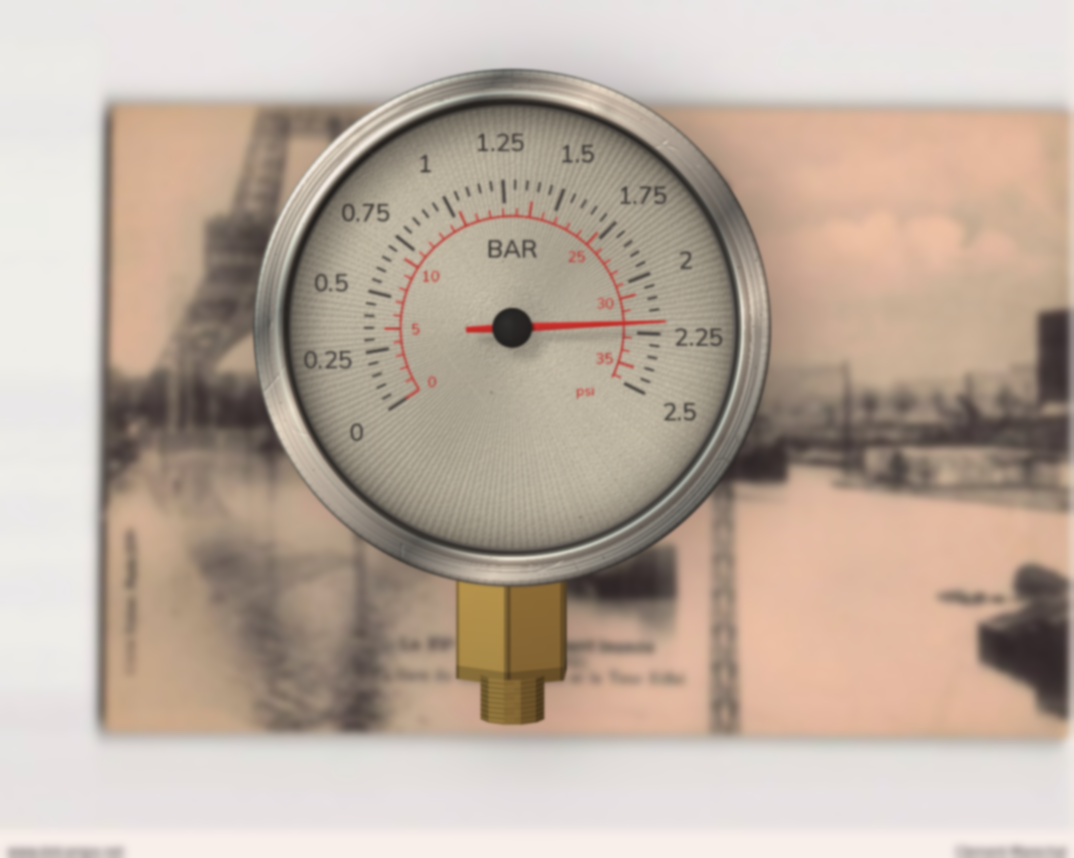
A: 2.2 (bar)
